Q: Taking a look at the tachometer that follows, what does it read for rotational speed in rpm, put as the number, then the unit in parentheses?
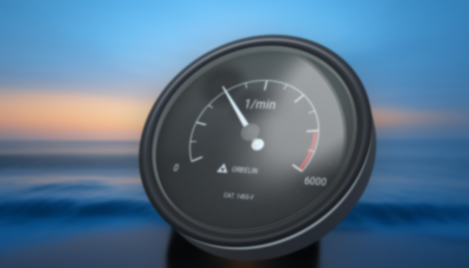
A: 2000 (rpm)
